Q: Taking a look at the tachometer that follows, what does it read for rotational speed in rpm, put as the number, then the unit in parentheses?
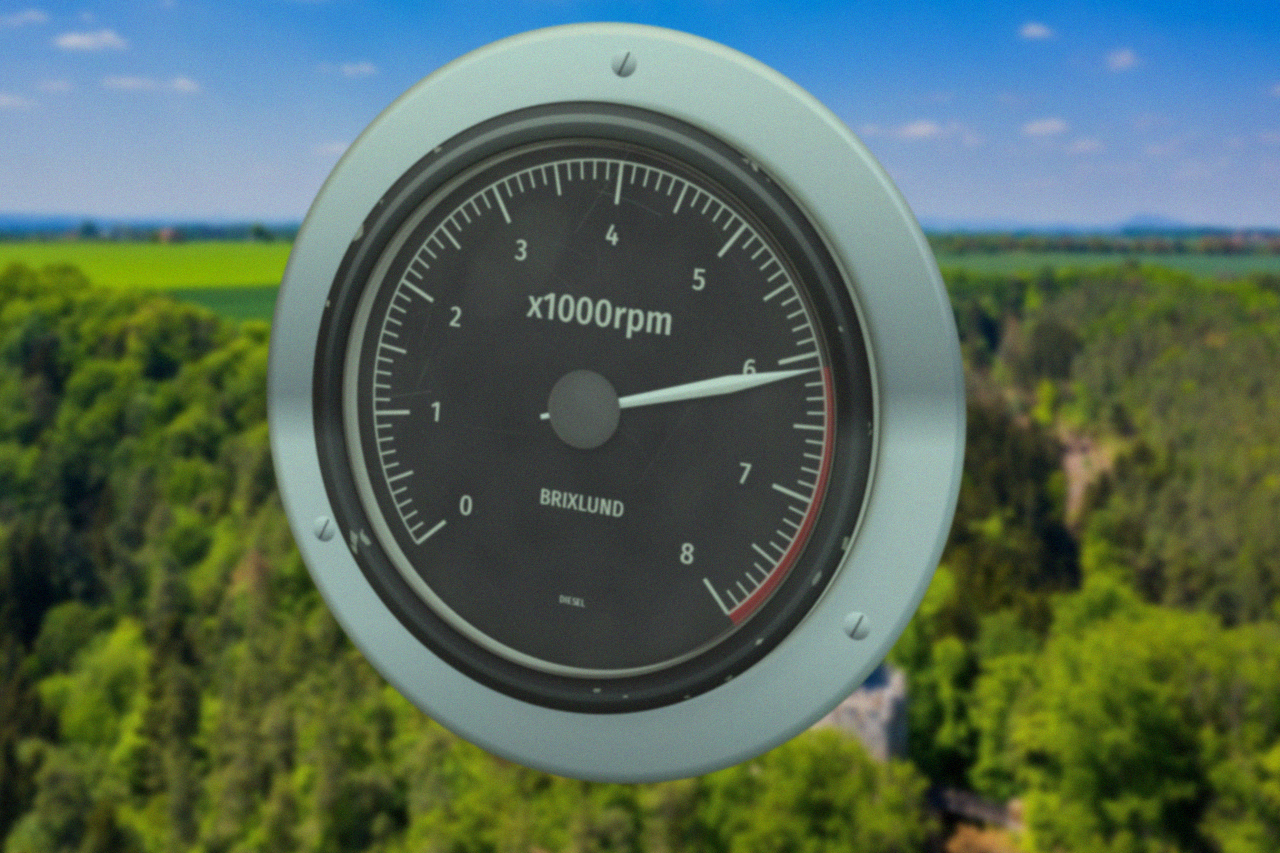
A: 6100 (rpm)
